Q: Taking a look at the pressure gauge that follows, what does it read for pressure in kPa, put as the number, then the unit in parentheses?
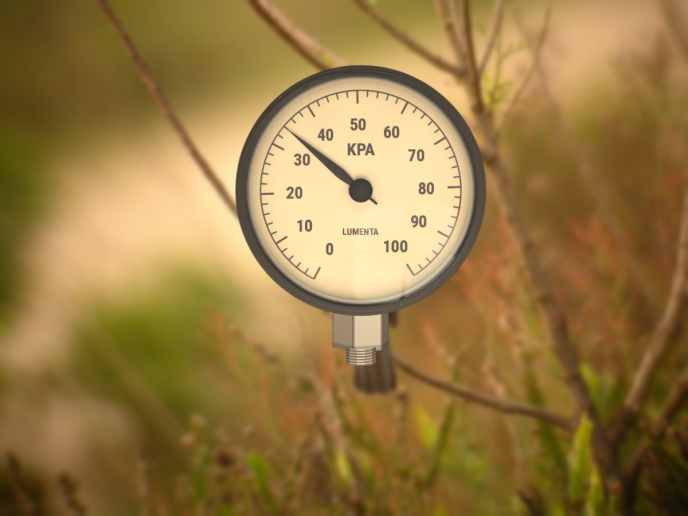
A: 34 (kPa)
